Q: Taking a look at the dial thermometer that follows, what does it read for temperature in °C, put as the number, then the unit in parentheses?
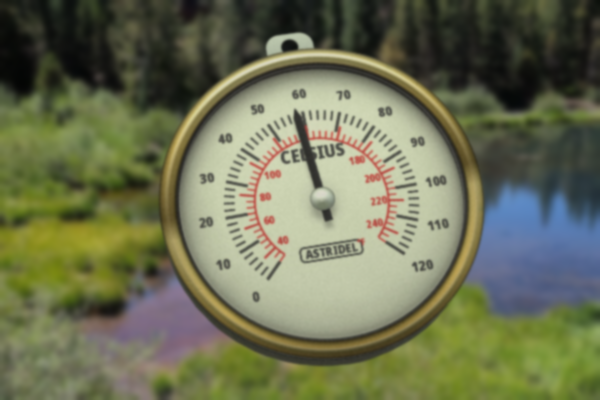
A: 58 (°C)
